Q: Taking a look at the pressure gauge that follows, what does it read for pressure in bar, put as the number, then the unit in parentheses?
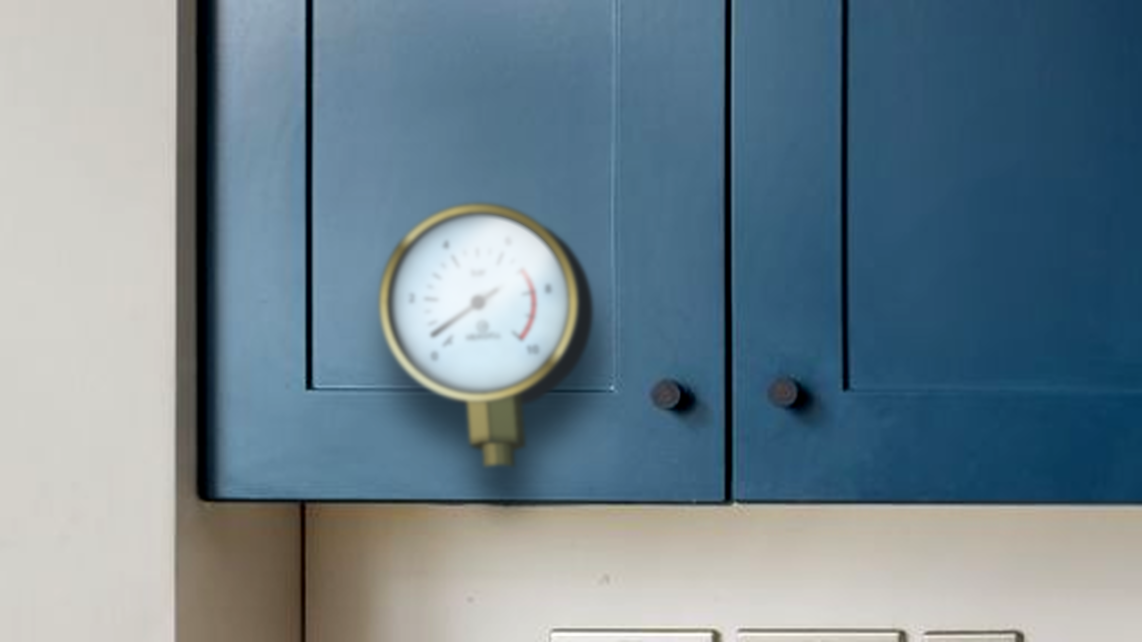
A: 0.5 (bar)
